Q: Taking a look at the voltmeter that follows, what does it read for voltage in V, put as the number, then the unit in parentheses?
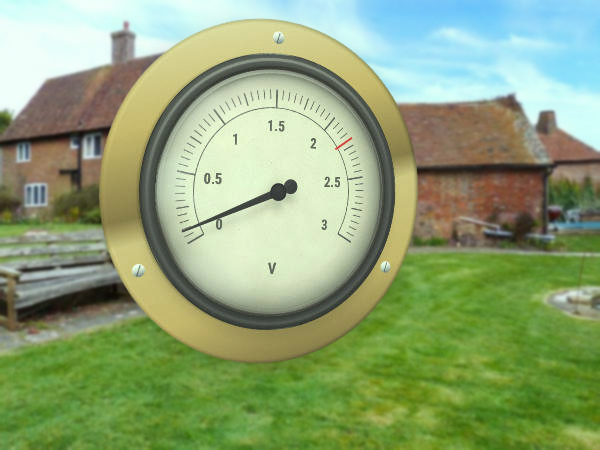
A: 0.1 (V)
